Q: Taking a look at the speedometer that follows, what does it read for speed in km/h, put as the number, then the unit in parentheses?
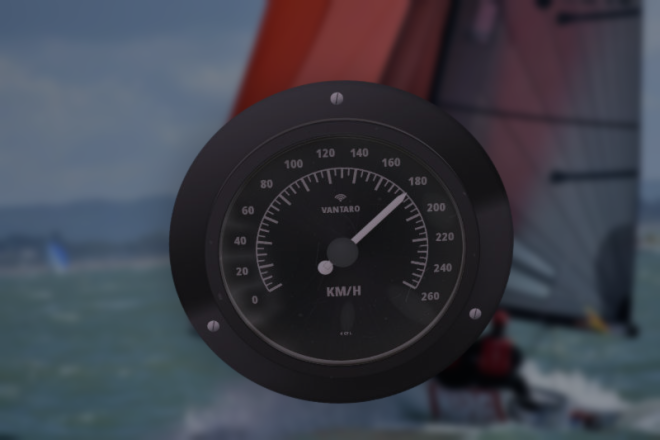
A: 180 (km/h)
